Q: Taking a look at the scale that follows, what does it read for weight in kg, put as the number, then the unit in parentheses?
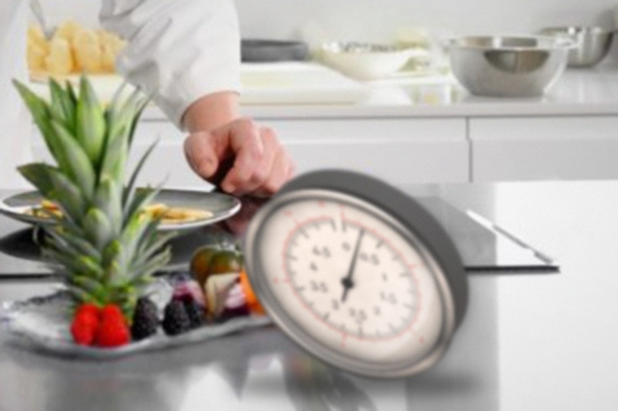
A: 0.25 (kg)
